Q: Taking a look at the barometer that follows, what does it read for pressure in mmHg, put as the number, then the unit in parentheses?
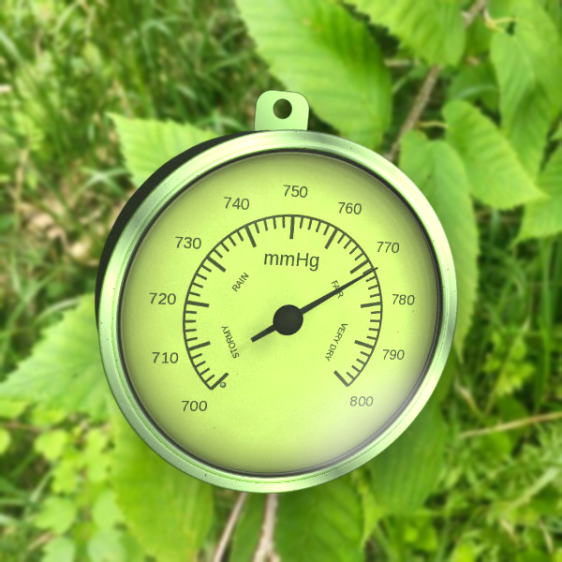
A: 772 (mmHg)
